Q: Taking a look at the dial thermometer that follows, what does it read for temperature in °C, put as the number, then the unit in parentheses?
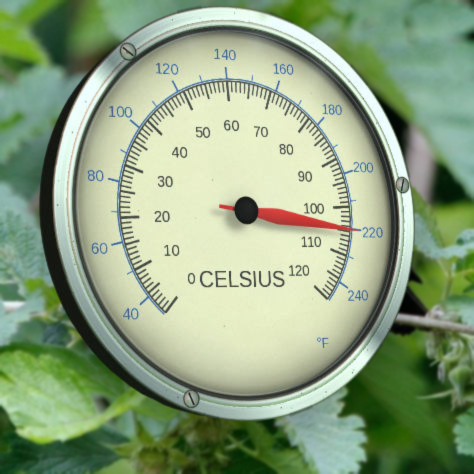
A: 105 (°C)
